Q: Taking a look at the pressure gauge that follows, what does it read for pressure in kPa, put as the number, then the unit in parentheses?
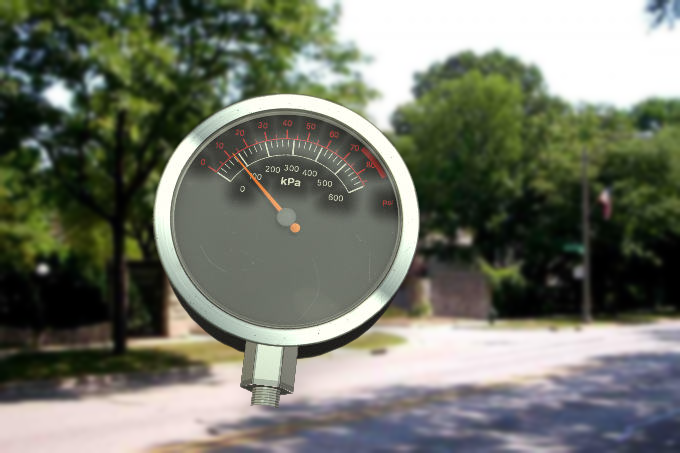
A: 80 (kPa)
